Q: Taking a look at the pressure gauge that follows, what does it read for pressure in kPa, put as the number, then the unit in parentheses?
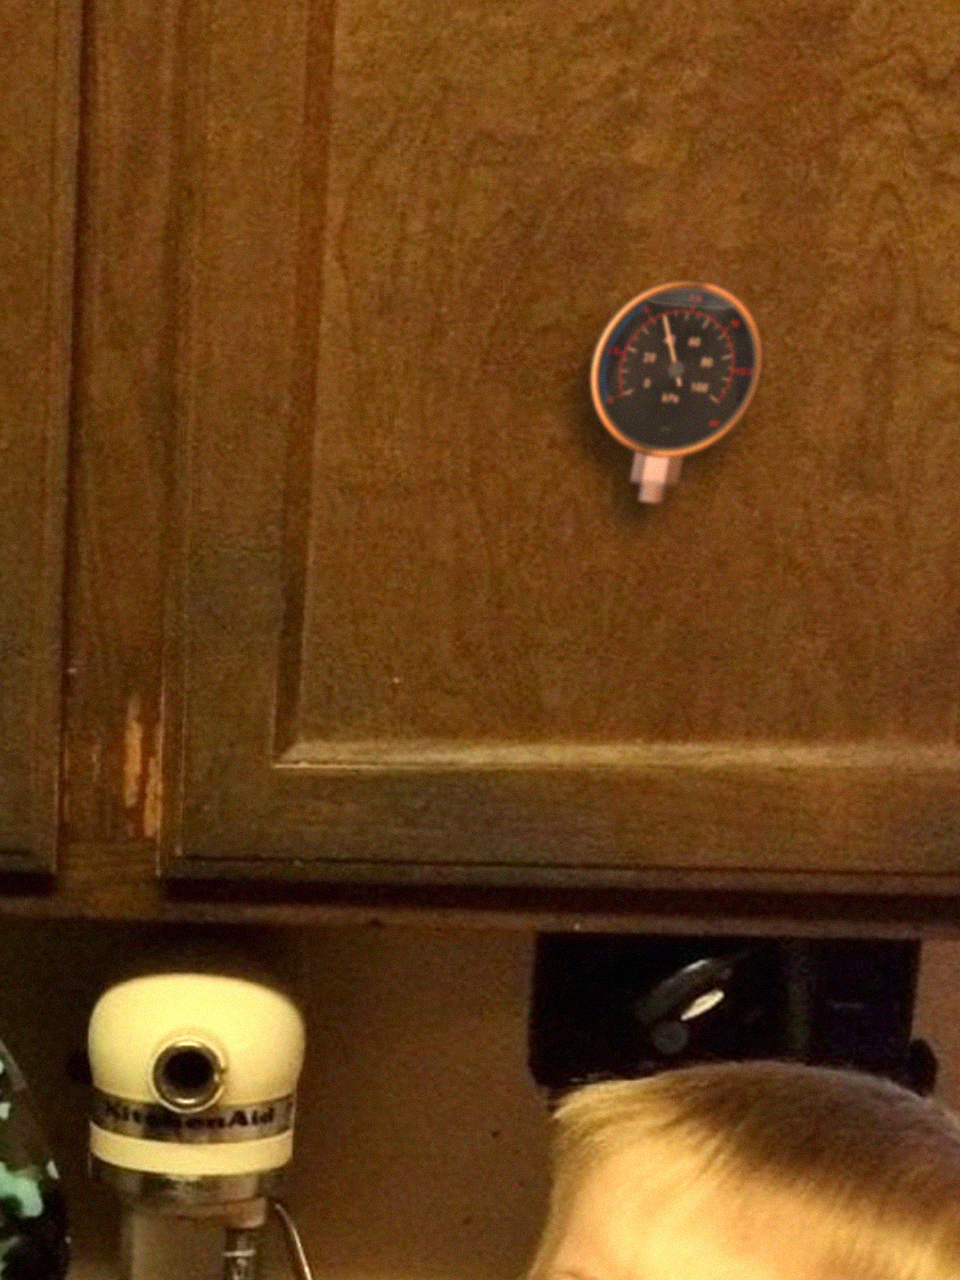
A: 40 (kPa)
